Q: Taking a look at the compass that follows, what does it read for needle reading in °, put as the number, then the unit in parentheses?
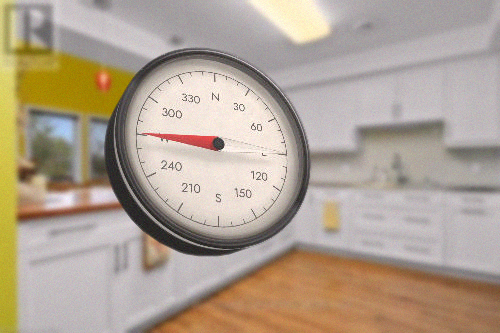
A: 270 (°)
